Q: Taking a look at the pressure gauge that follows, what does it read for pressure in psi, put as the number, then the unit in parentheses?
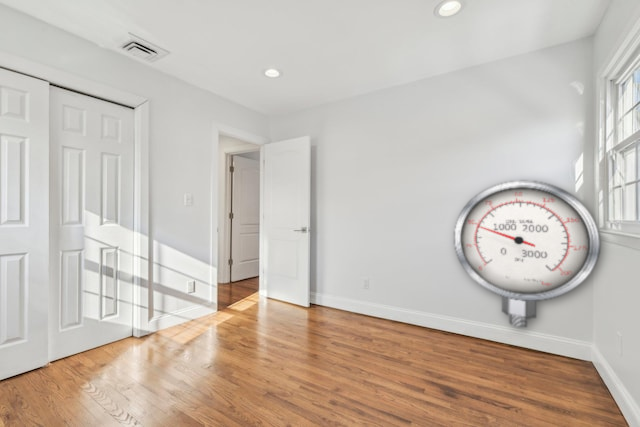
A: 700 (psi)
